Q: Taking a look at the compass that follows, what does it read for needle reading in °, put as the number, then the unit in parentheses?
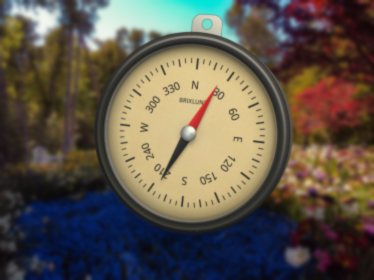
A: 25 (°)
